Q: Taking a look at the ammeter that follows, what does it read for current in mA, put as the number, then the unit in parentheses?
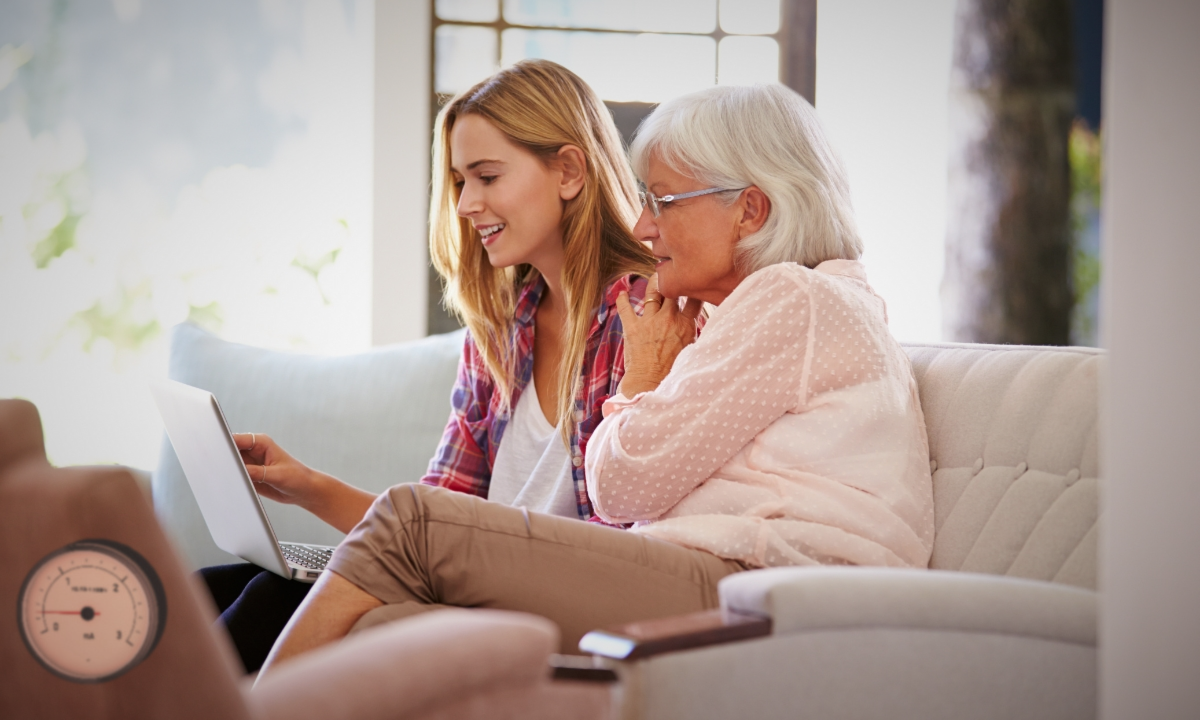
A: 0.3 (mA)
